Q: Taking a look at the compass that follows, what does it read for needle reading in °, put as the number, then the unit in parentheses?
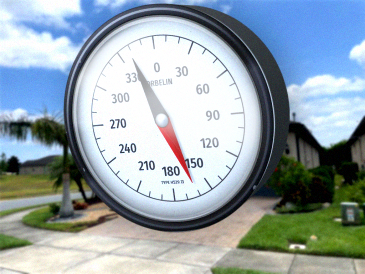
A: 160 (°)
